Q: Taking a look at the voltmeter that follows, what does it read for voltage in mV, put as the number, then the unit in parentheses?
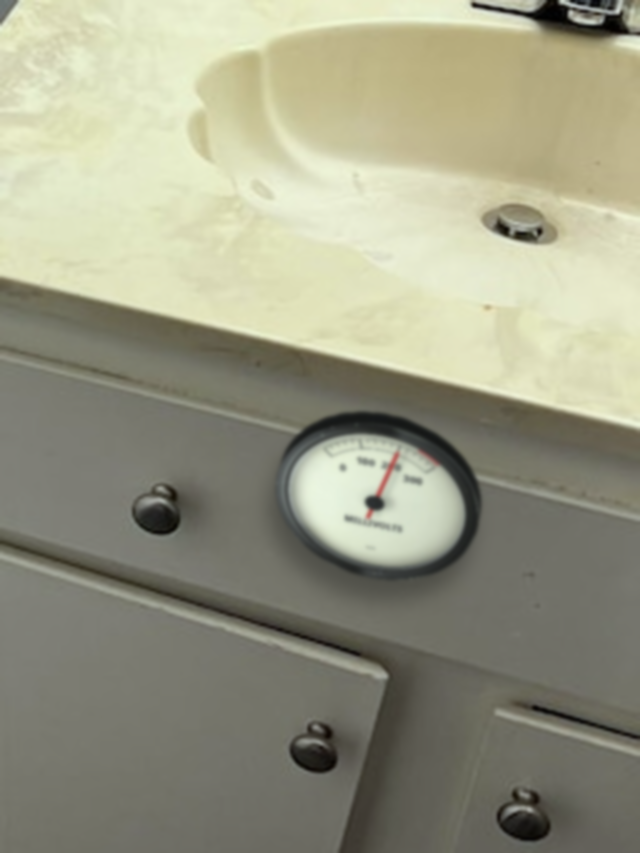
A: 200 (mV)
